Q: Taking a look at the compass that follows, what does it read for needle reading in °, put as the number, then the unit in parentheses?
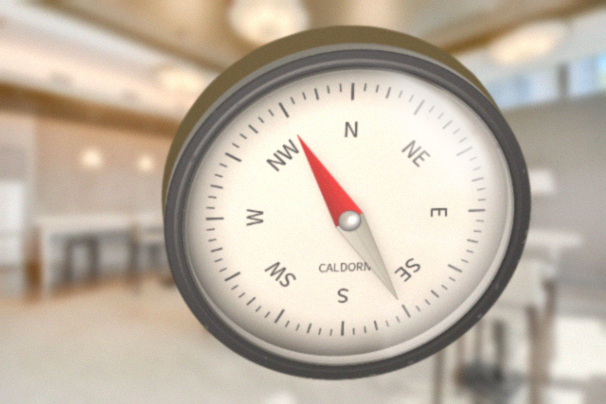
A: 330 (°)
